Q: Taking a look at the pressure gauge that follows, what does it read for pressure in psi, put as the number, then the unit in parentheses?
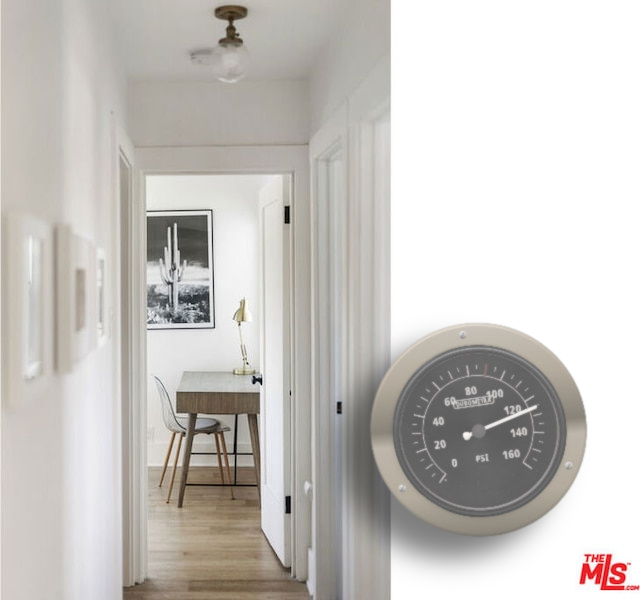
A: 125 (psi)
